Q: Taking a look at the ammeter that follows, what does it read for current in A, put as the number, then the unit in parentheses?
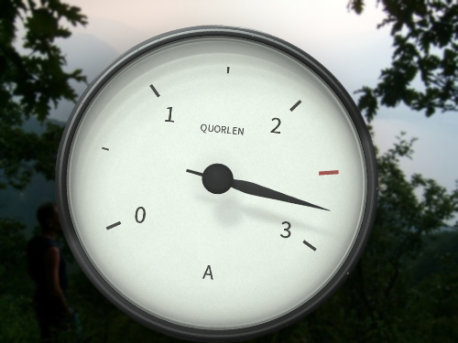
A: 2.75 (A)
